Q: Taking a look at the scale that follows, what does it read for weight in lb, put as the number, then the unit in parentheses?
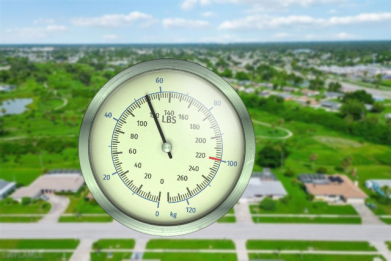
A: 120 (lb)
